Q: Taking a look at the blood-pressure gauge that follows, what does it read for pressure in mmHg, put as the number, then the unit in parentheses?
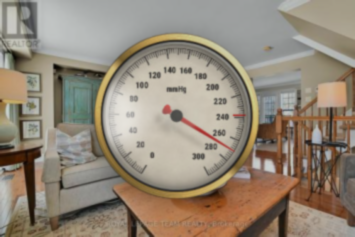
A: 270 (mmHg)
